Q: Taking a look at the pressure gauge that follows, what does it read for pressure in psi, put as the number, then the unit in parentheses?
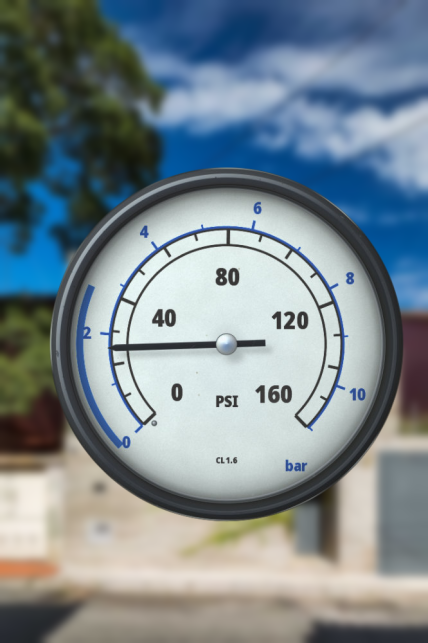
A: 25 (psi)
